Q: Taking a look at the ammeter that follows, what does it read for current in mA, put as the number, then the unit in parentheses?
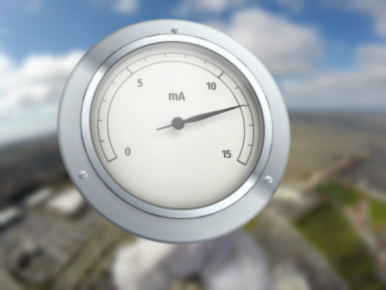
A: 12 (mA)
